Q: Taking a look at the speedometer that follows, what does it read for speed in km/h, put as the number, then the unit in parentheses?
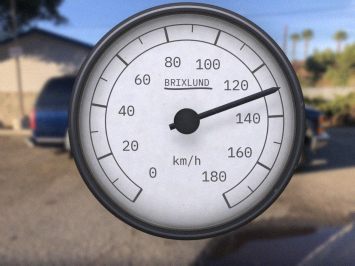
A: 130 (km/h)
